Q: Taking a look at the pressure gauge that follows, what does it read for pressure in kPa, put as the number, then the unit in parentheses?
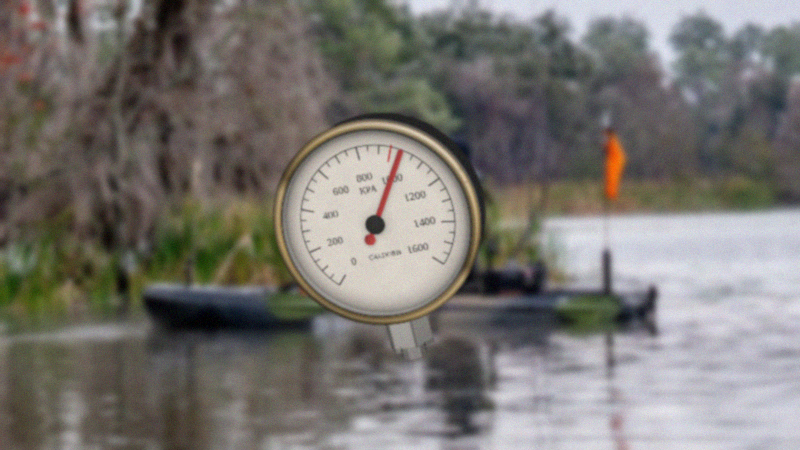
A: 1000 (kPa)
